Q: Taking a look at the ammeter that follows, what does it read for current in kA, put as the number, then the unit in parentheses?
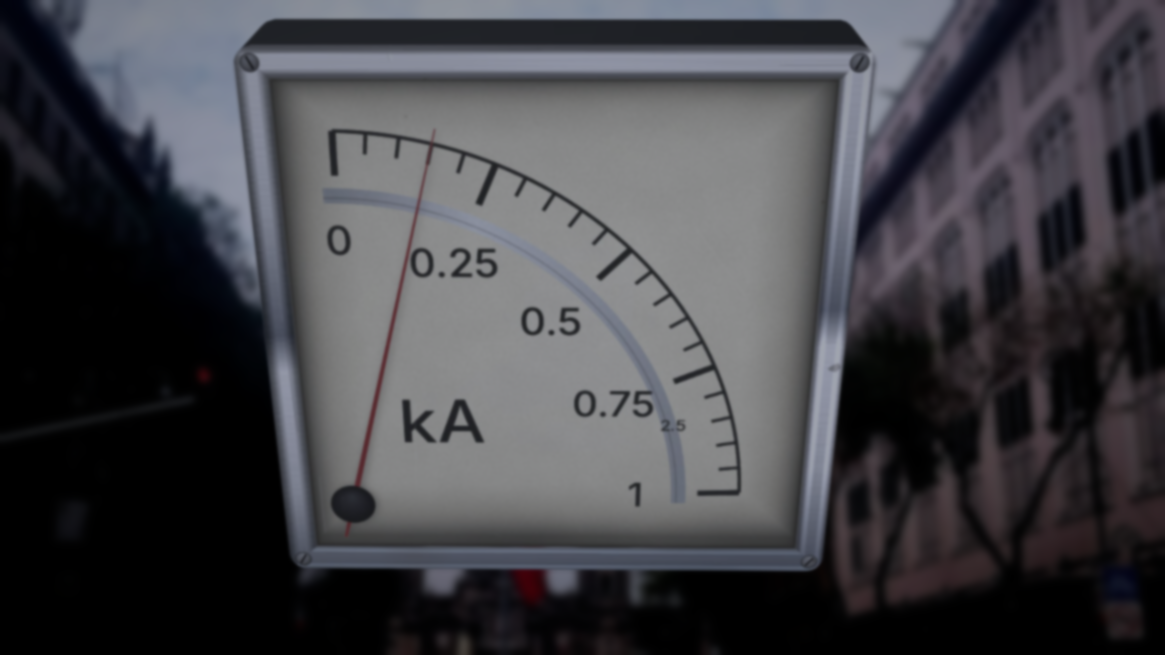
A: 0.15 (kA)
